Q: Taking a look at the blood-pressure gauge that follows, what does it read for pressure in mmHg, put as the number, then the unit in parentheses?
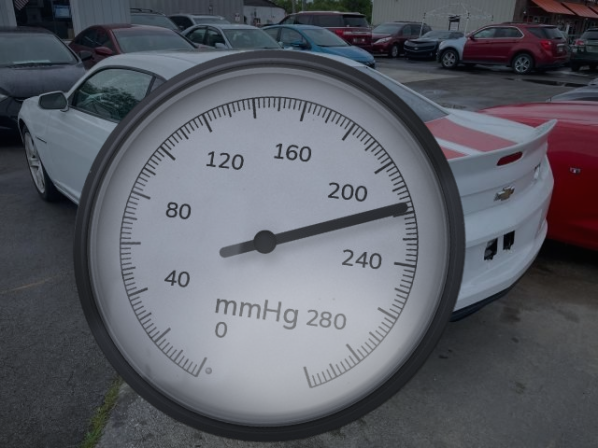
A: 218 (mmHg)
